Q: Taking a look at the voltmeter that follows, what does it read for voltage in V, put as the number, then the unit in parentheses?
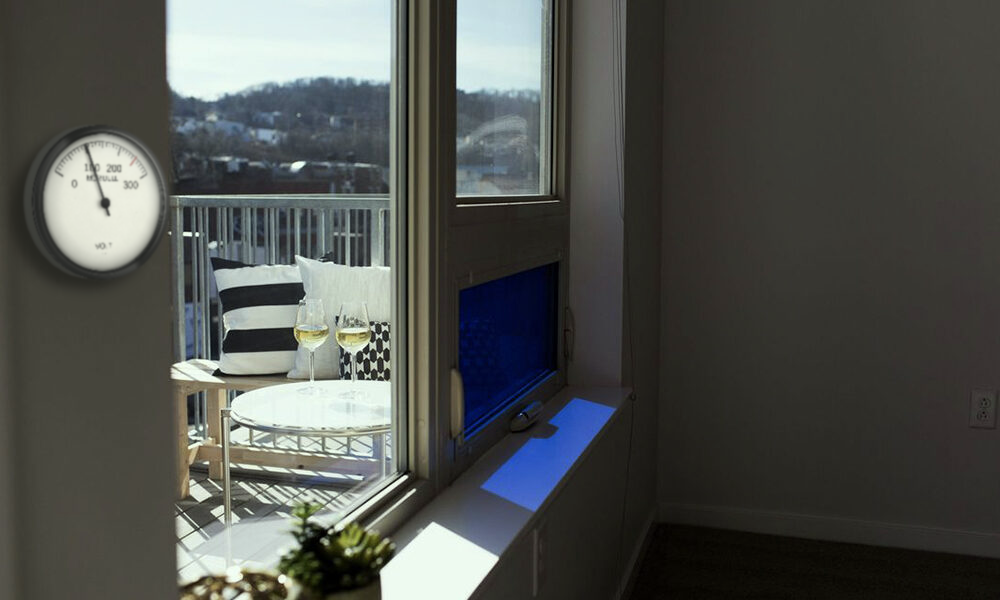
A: 100 (V)
